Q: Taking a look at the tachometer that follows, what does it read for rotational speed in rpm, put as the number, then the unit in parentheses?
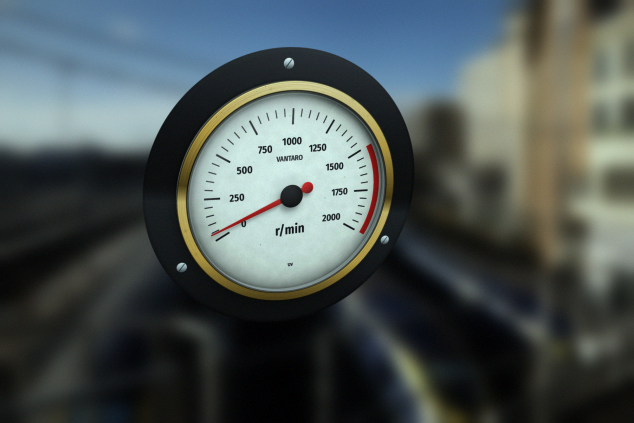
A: 50 (rpm)
